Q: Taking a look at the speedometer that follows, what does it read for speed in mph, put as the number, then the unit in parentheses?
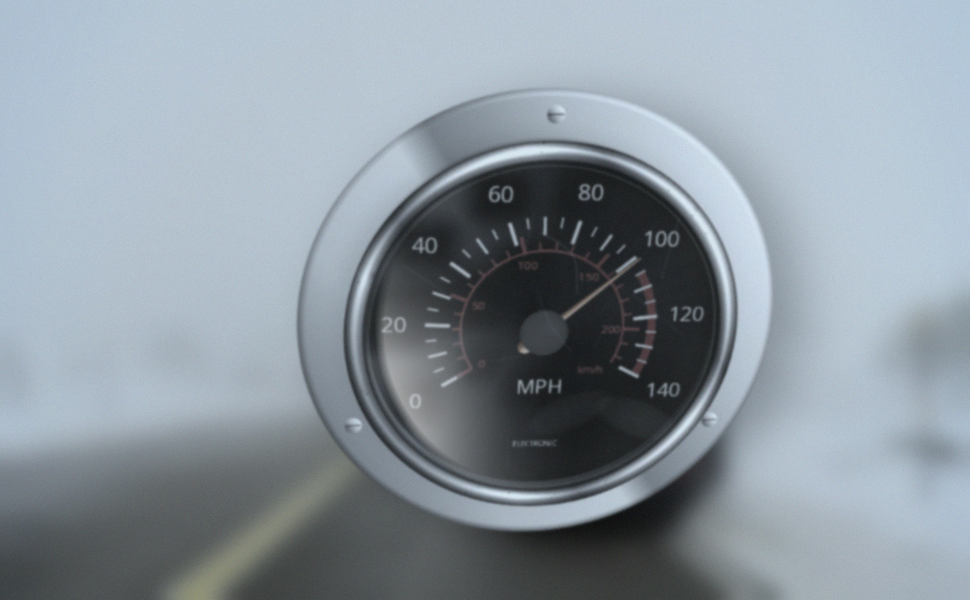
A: 100 (mph)
